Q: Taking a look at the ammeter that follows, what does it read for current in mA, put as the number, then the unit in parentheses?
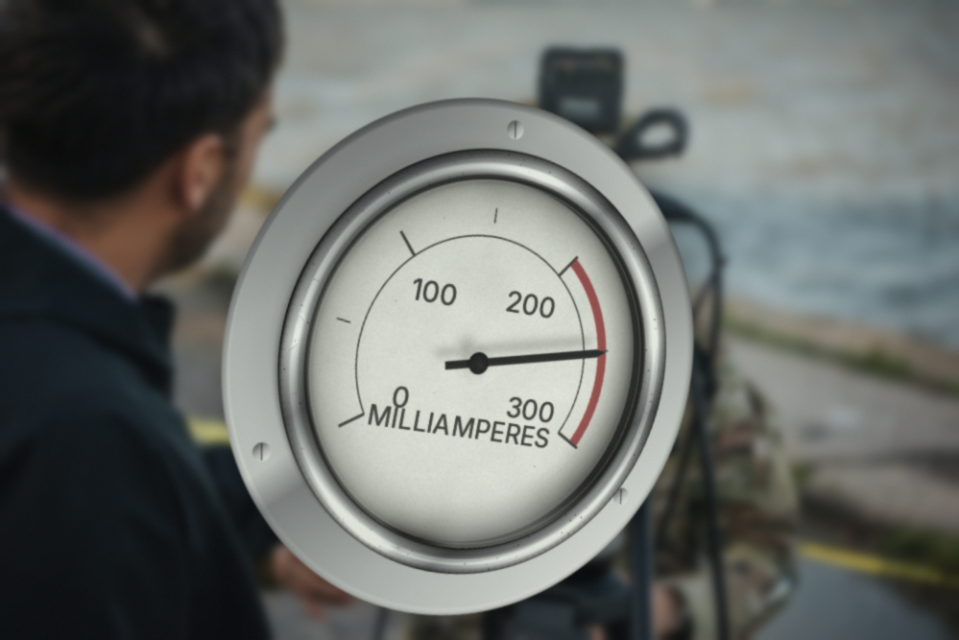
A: 250 (mA)
